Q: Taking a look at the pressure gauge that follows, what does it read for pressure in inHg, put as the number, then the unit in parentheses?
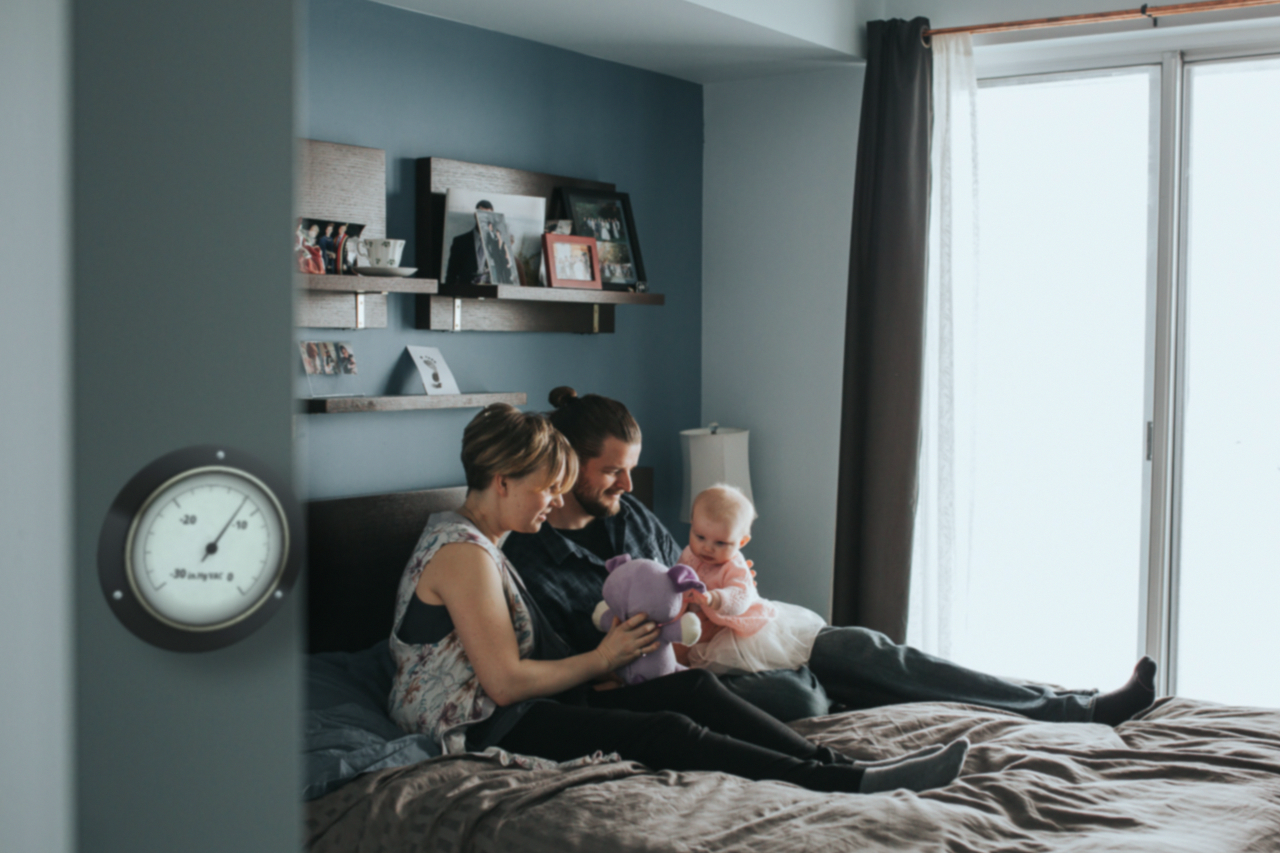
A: -12 (inHg)
